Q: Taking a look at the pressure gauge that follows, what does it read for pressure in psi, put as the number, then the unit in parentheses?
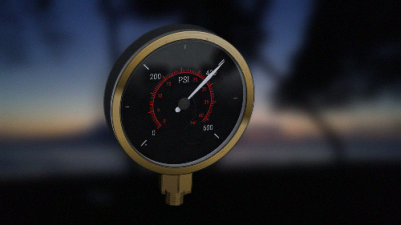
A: 400 (psi)
